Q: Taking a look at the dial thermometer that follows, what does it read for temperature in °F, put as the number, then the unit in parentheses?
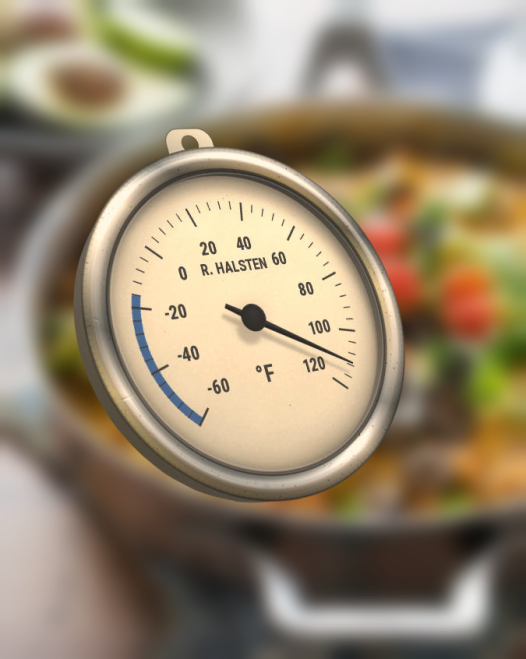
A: 112 (°F)
